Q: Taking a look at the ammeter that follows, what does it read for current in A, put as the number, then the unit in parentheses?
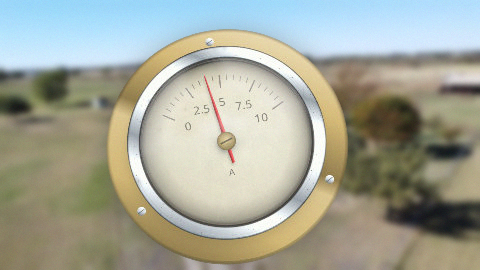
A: 4 (A)
